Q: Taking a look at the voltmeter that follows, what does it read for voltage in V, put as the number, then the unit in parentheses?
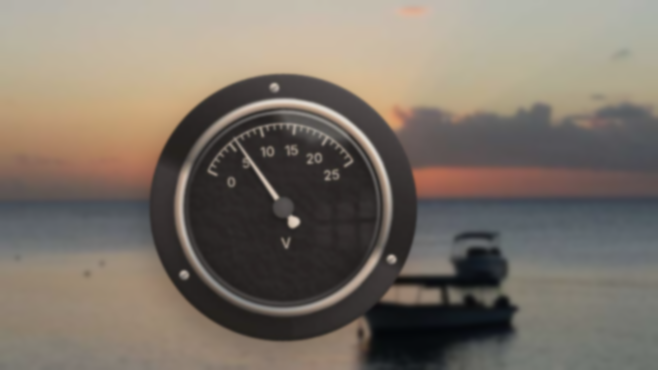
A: 6 (V)
